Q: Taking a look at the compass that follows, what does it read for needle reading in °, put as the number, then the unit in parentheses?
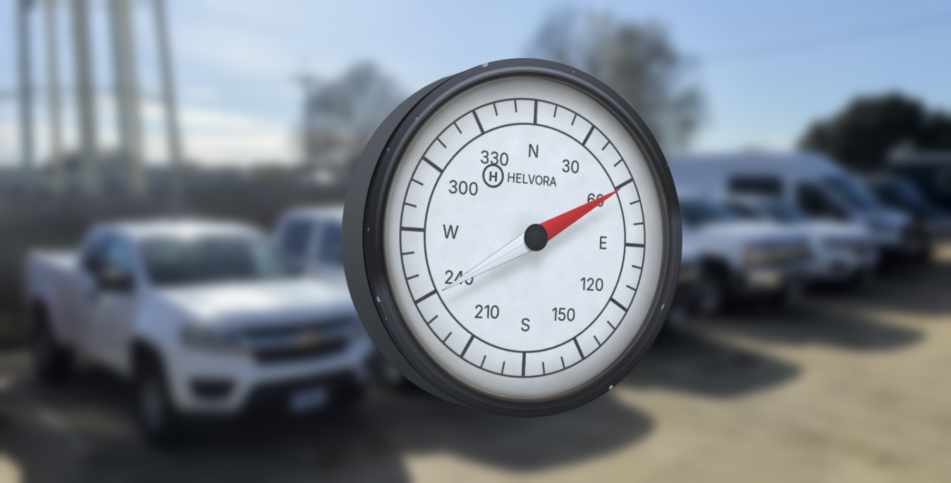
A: 60 (°)
